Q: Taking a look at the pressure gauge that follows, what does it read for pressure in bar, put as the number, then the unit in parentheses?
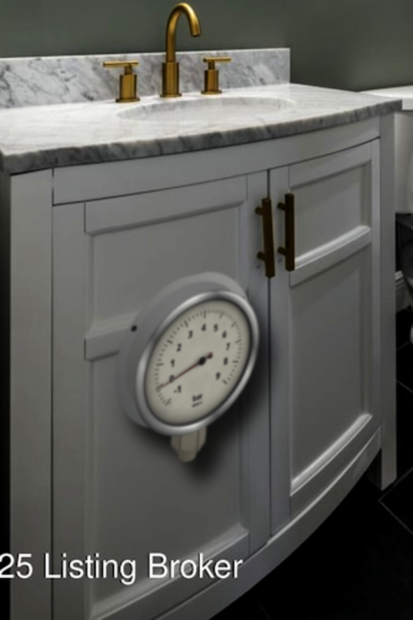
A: 0 (bar)
